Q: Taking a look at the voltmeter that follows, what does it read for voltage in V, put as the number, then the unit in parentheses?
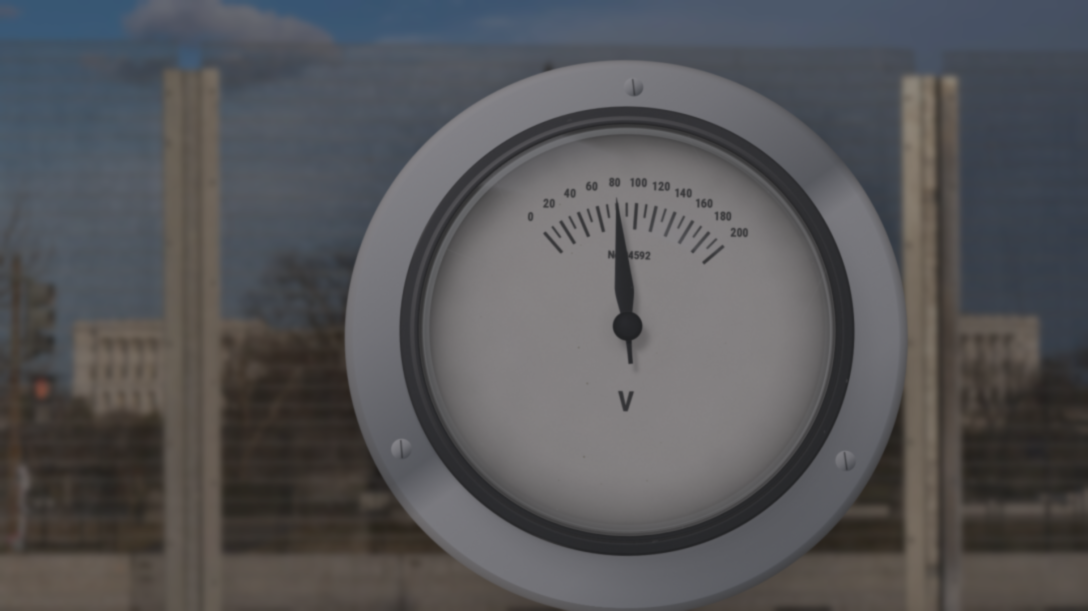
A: 80 (V)
